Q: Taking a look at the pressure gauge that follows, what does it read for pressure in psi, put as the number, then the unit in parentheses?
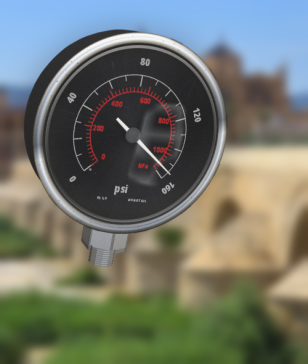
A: 155 (psi)
